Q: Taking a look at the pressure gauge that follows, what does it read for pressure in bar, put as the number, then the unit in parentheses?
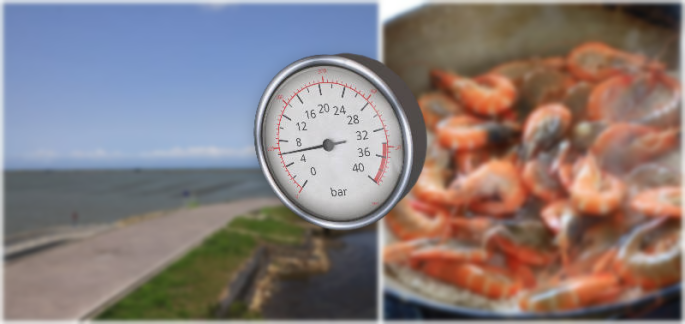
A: 6 (bar)
